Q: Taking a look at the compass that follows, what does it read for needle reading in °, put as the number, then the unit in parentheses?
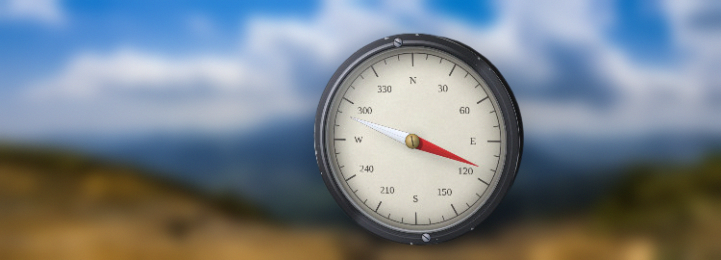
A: 110 (°)
